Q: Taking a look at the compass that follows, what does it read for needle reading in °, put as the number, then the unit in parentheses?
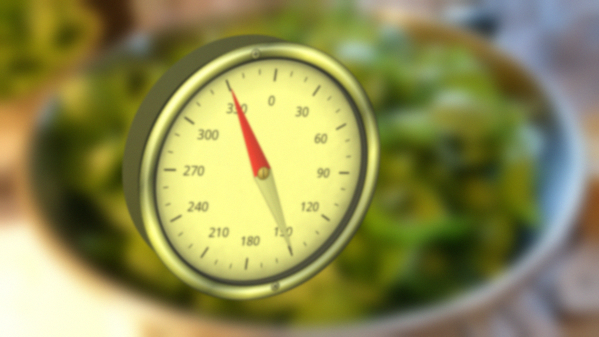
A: 330 (°)
